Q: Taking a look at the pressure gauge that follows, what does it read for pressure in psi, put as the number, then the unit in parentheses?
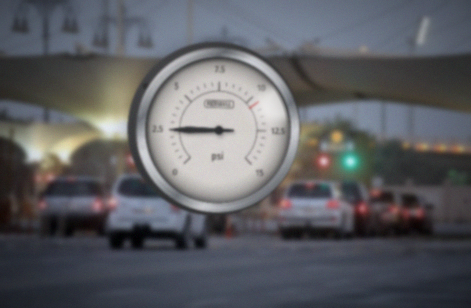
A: 2.5 (psi)
